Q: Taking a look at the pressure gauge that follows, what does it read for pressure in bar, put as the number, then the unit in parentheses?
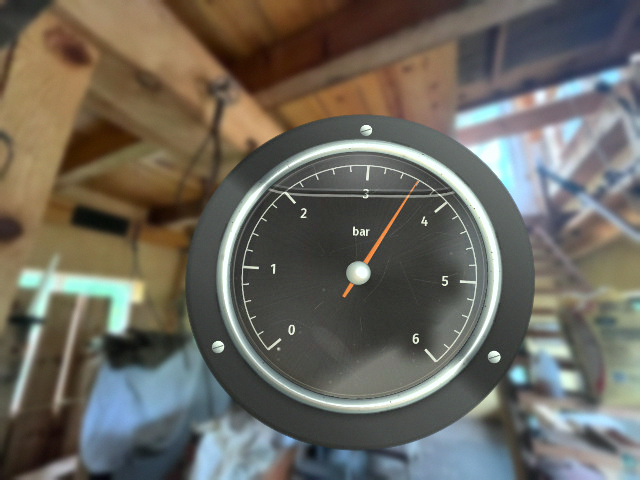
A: 3.6 (bar)
